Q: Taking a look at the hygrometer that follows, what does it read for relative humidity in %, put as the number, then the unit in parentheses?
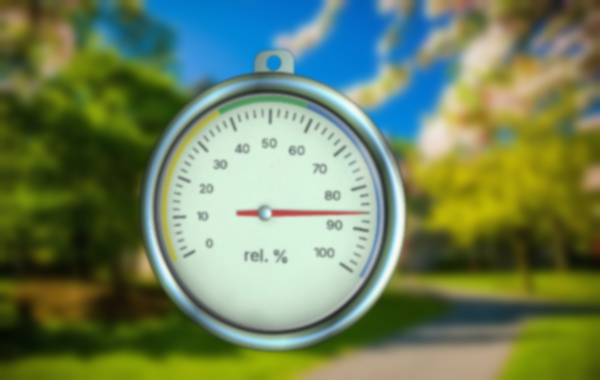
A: 86 (%)
